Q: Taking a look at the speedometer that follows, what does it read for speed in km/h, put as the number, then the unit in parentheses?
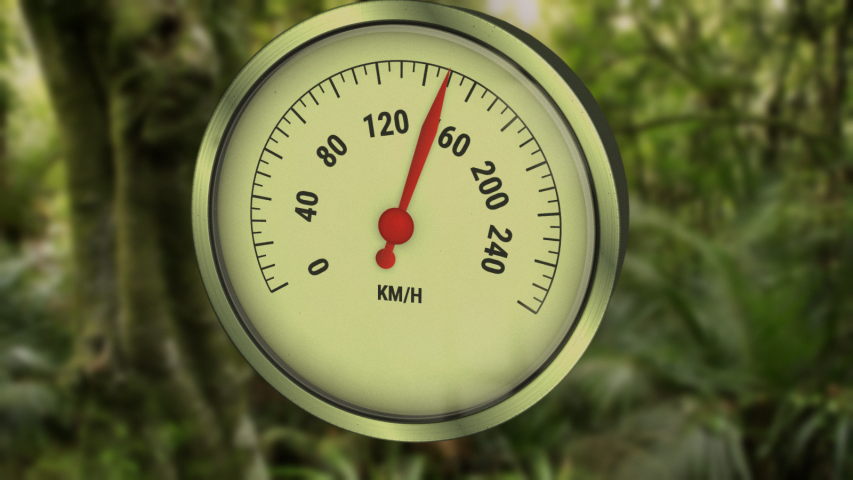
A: 150 (km/h)
